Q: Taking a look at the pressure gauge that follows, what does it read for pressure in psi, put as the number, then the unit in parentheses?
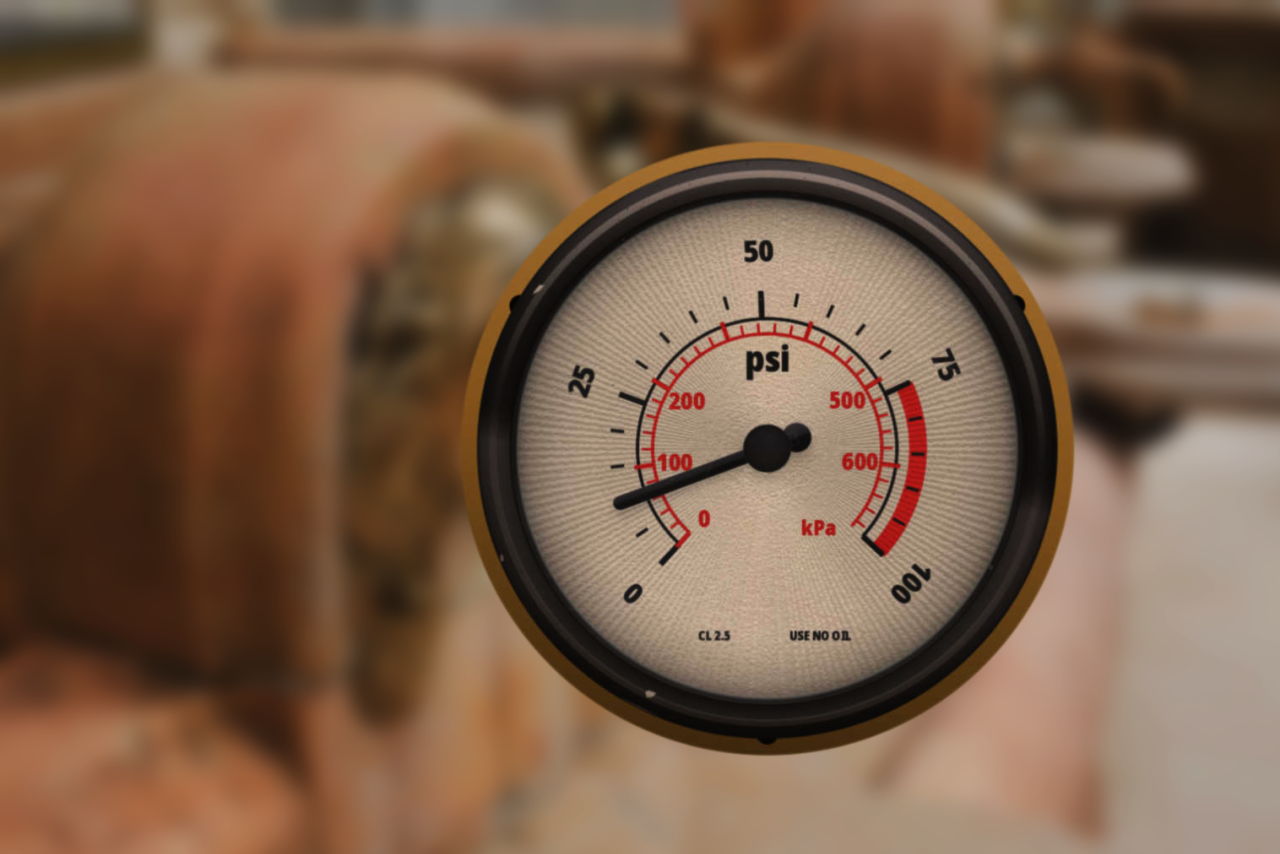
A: 10 (psi)
